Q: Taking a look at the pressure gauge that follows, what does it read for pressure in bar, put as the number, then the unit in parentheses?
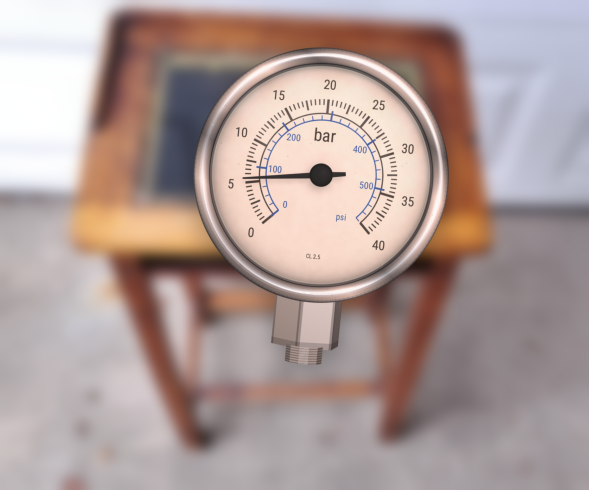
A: 5.5 (bar)
